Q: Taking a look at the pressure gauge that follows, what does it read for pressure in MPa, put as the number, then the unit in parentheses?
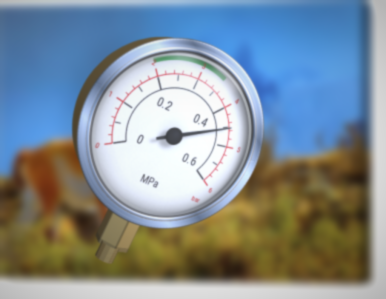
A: 0.45 (MPa)
